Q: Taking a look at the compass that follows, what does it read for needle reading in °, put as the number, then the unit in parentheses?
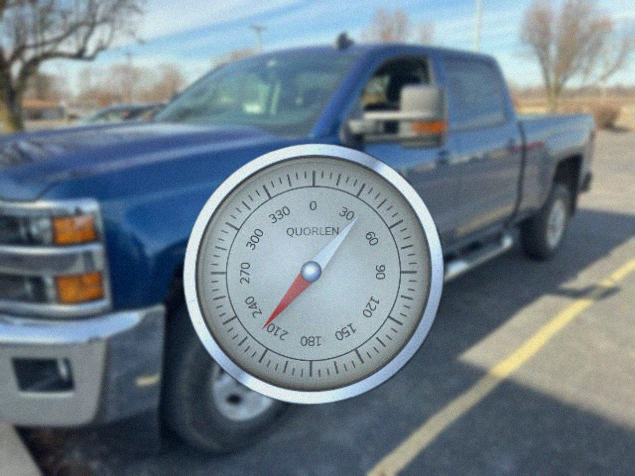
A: 220 (°)
